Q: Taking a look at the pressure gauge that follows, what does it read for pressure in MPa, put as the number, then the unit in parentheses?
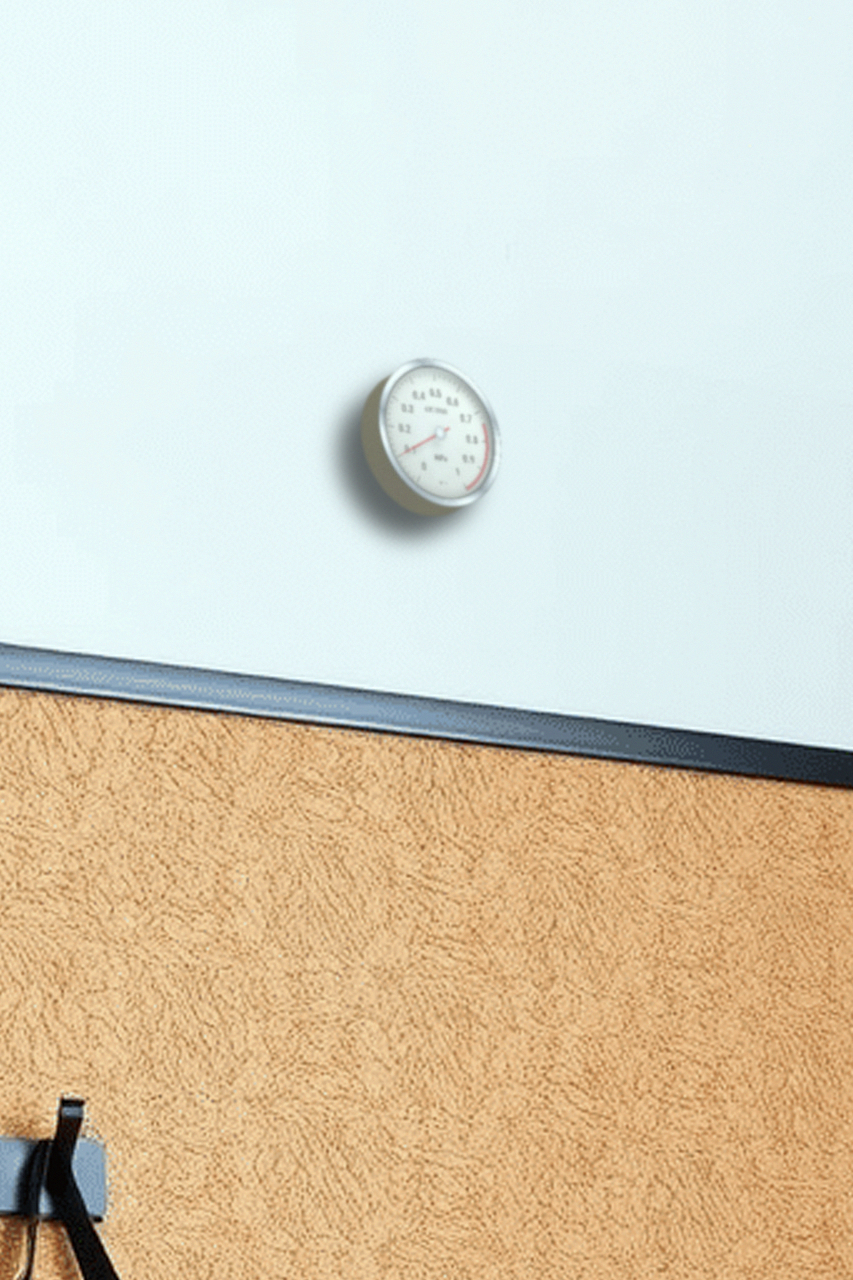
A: 0.1 (MPa)
